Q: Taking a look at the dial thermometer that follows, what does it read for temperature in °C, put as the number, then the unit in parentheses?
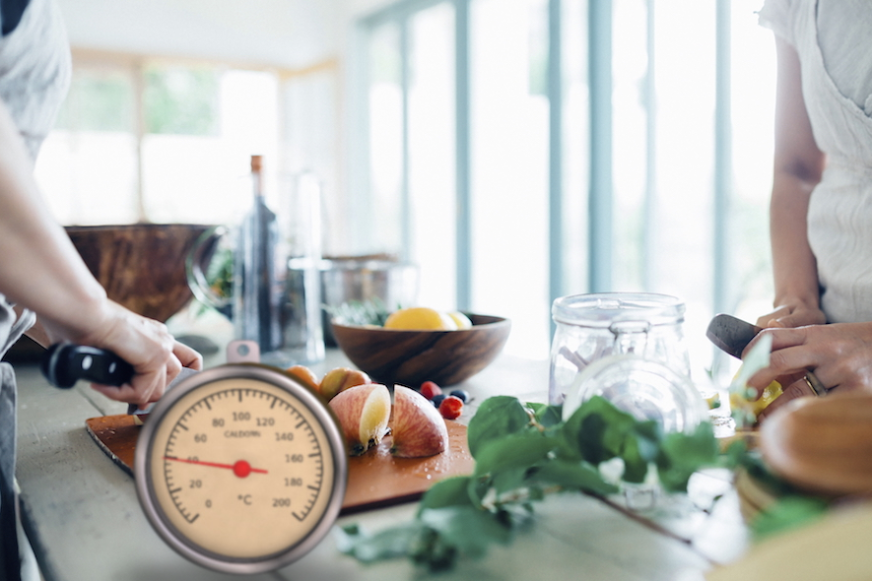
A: 40 (°C)
